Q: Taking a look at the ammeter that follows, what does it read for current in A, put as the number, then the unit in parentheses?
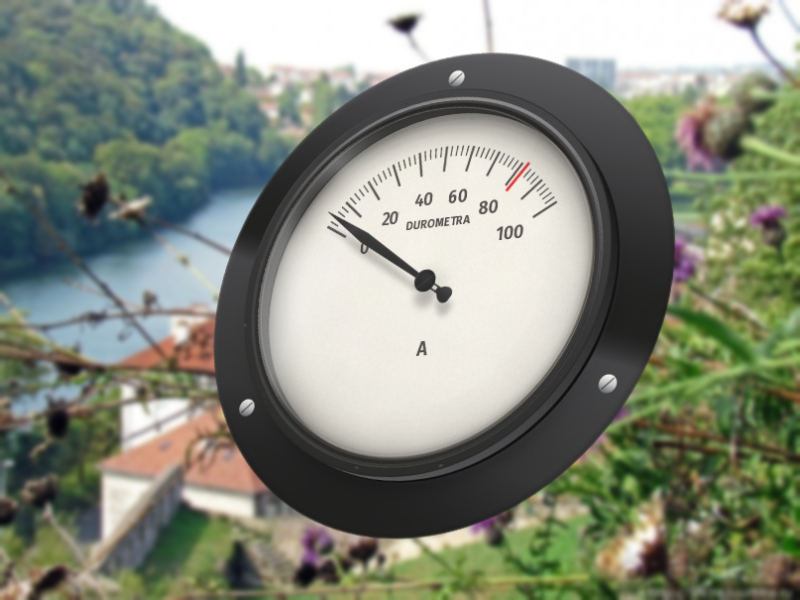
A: 4 (A)
